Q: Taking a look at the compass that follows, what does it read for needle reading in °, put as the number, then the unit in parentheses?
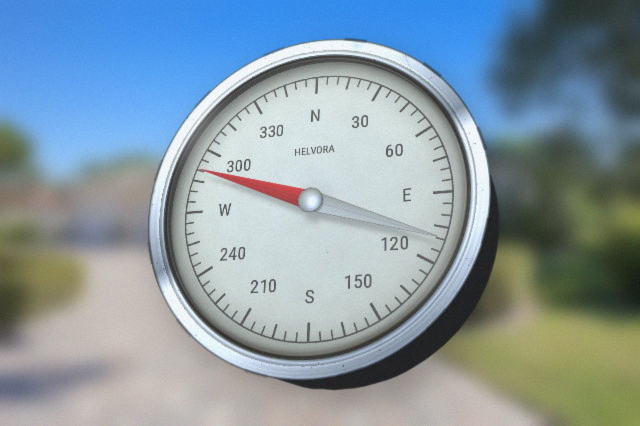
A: 290 (°)
